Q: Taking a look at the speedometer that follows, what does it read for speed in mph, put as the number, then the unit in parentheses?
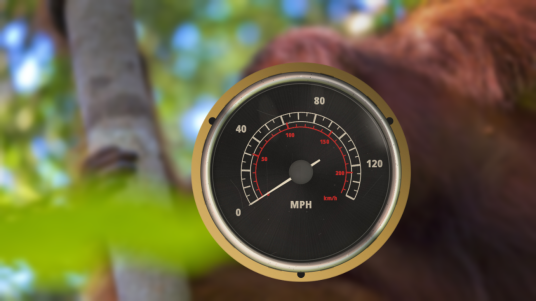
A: 0 (mph)
